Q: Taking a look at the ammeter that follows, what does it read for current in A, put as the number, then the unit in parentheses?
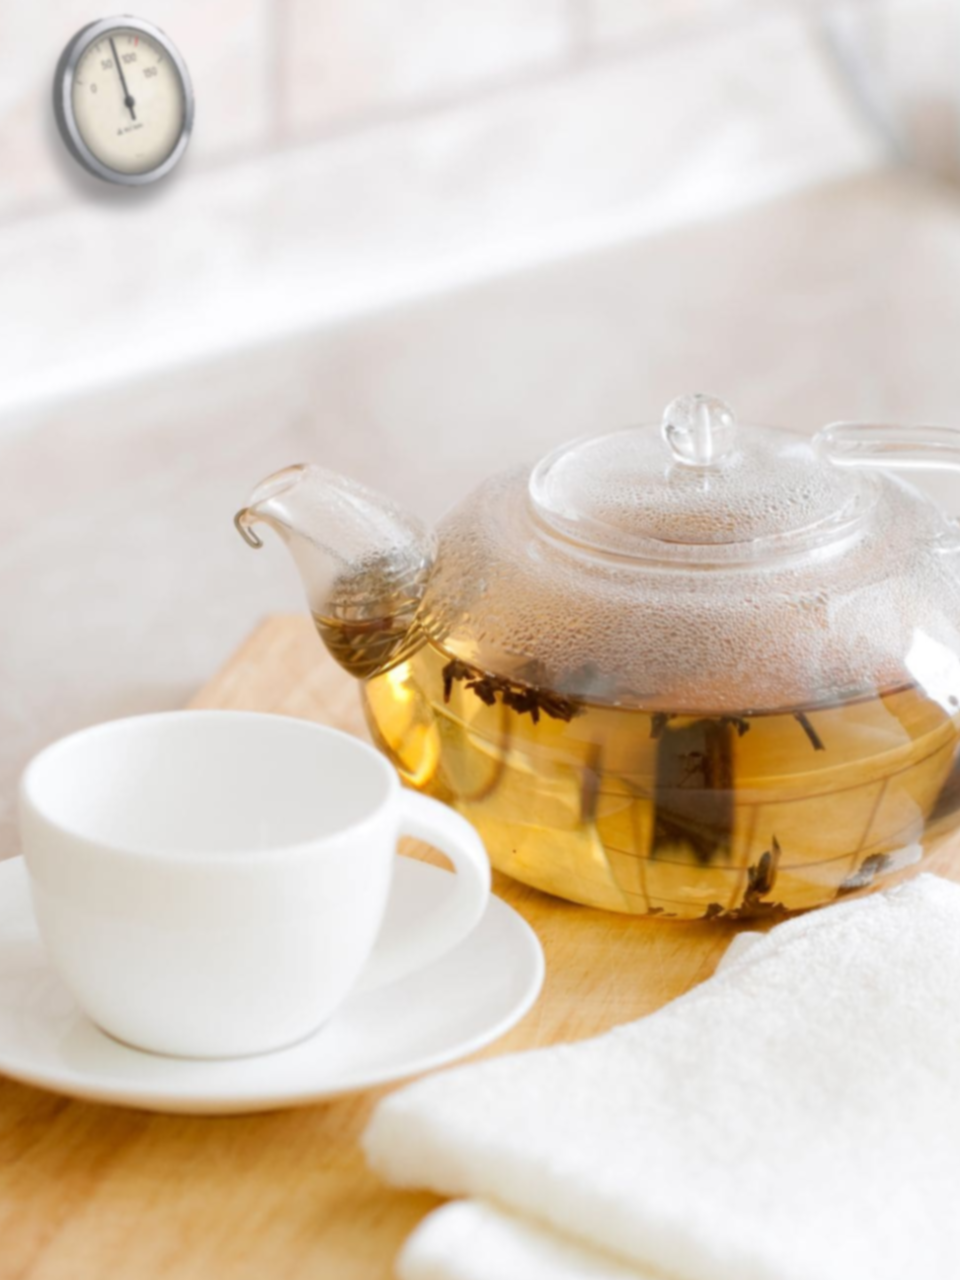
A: 70 (A)
